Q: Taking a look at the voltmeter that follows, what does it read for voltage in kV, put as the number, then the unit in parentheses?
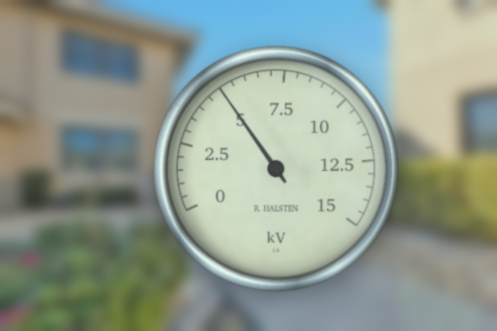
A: 5 (kV)
